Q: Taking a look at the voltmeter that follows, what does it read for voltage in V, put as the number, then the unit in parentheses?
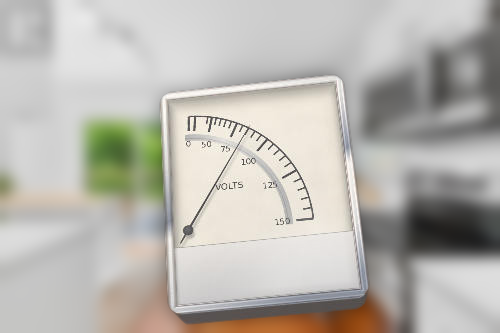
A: 85 (V)
